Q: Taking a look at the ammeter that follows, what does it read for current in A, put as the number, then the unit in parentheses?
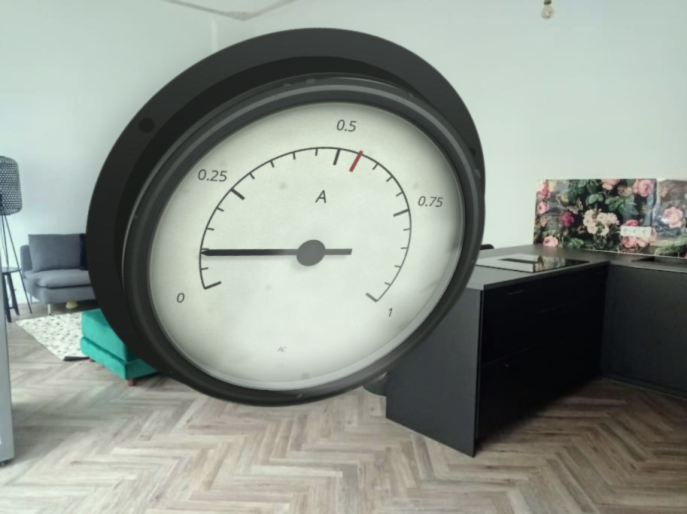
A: 0.1 (A)
